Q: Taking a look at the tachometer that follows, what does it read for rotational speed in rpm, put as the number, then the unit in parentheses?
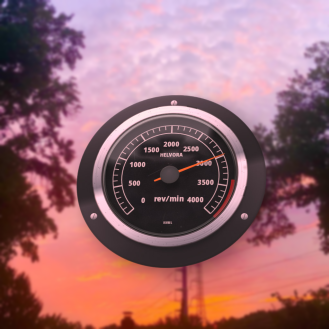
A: 3000 (rpm)
